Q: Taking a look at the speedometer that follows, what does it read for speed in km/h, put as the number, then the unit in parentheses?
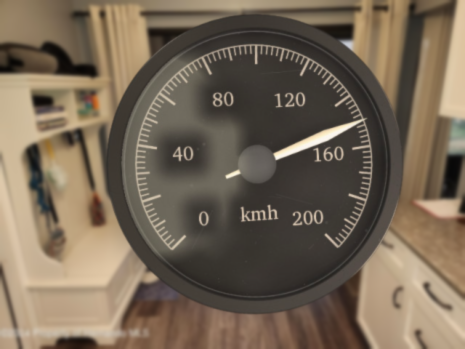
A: 150 (km/h)
